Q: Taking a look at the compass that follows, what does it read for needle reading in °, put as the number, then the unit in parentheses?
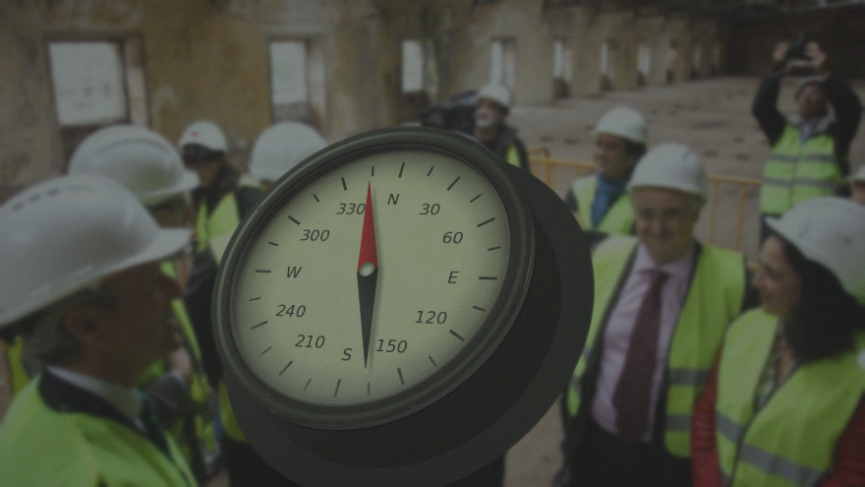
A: 345 (°)
